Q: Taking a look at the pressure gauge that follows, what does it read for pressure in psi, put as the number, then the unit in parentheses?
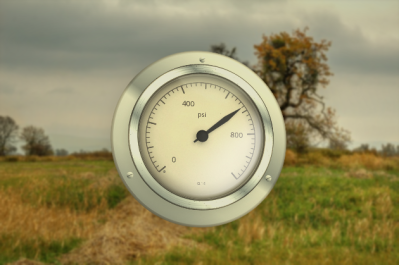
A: 680 (psi)
